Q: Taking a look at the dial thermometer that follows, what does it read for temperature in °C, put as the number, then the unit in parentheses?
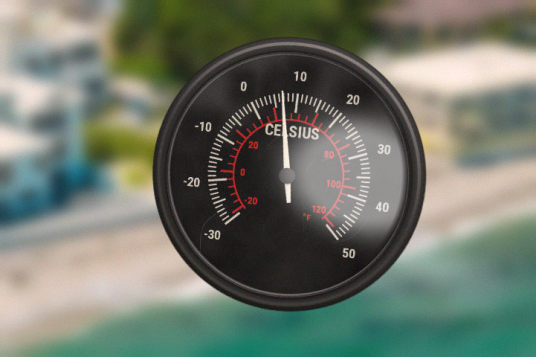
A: 7 (°C)
